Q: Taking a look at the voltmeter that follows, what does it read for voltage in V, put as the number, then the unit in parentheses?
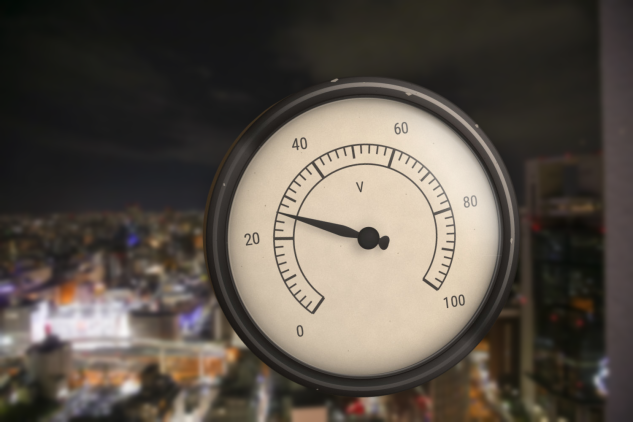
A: 26 (V)
